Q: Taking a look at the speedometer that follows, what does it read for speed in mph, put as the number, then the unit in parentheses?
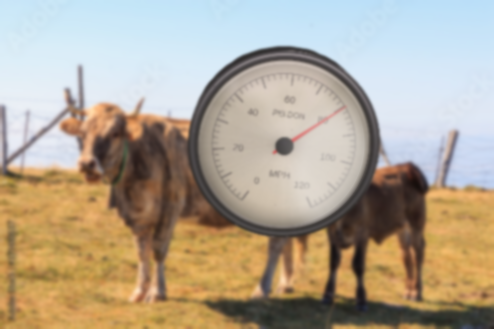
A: 80 (mph)
